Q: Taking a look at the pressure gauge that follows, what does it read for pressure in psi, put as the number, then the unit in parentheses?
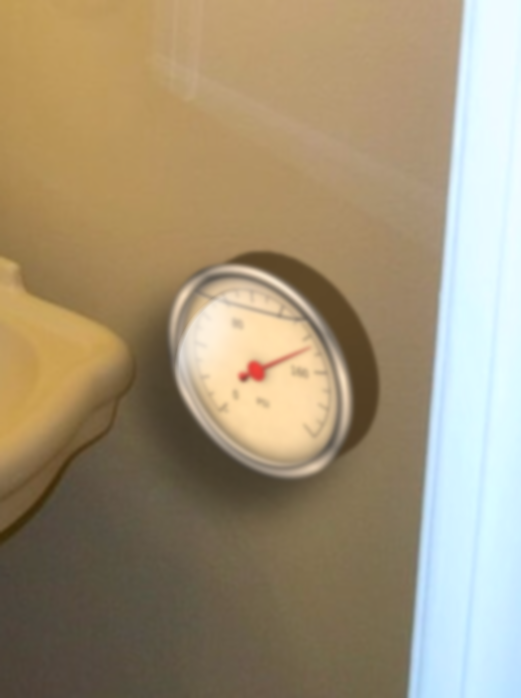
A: 145 (psi)
